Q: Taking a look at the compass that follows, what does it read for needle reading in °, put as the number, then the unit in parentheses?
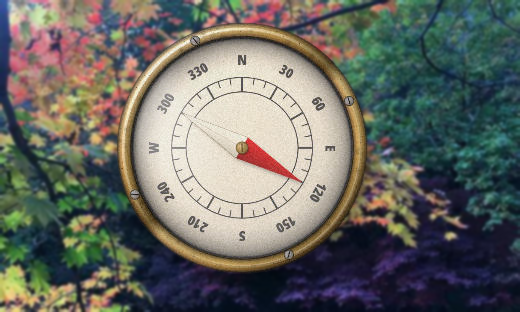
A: 120 (°)
